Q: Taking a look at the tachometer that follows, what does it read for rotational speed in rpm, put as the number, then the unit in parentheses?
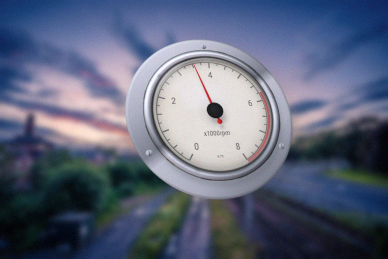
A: 3500 (rpm)
